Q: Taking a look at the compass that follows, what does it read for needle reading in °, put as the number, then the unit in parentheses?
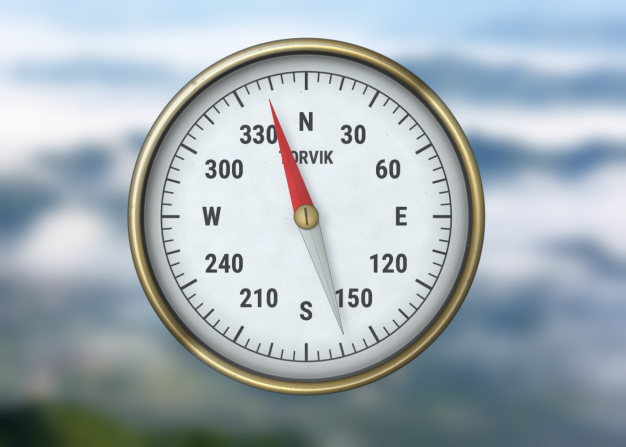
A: 342.5 (°)
